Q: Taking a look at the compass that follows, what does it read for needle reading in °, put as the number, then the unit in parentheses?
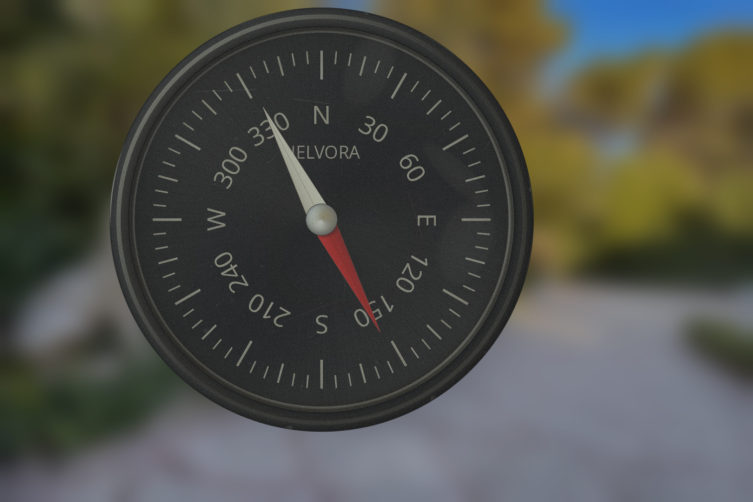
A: 152.5 (°)
